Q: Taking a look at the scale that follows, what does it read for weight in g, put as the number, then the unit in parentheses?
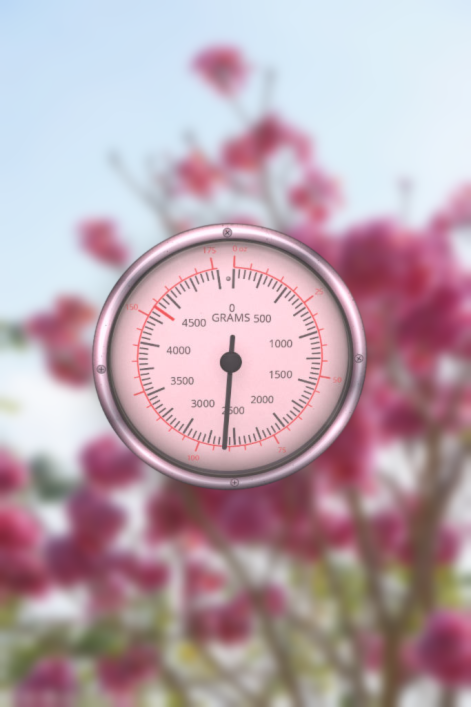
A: 2600 (g)
